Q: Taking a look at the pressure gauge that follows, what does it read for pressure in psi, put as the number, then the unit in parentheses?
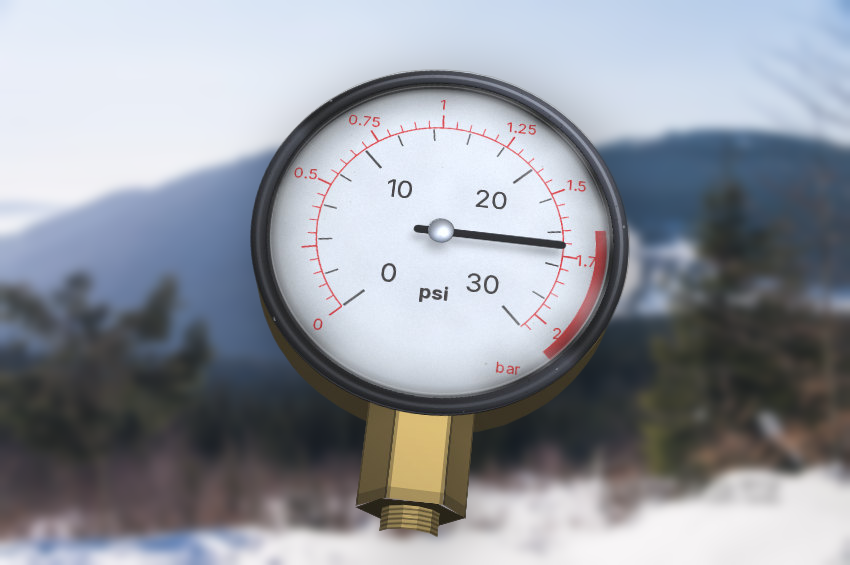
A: 25 (psi)
